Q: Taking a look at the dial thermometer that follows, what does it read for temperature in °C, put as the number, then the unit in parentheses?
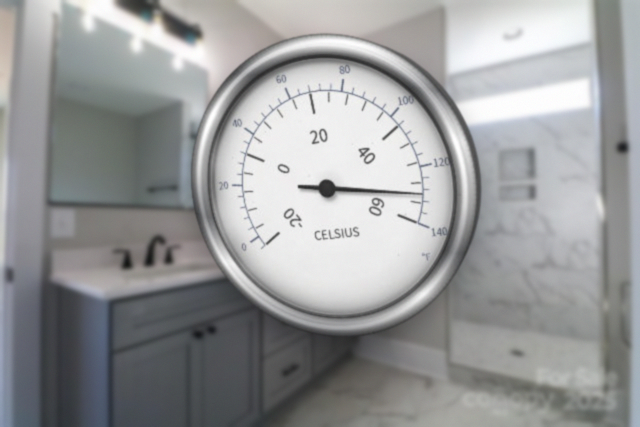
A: 54 (°C)
